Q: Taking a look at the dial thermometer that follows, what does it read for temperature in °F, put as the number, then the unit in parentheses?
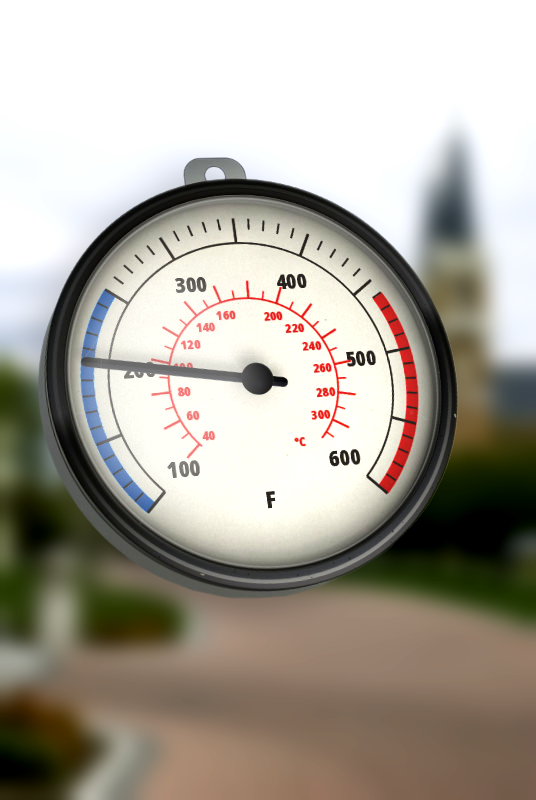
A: 200 (°F)
